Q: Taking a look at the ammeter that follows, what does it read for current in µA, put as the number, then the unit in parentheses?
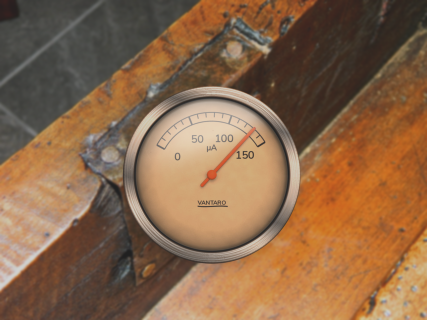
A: 130 (µA)
